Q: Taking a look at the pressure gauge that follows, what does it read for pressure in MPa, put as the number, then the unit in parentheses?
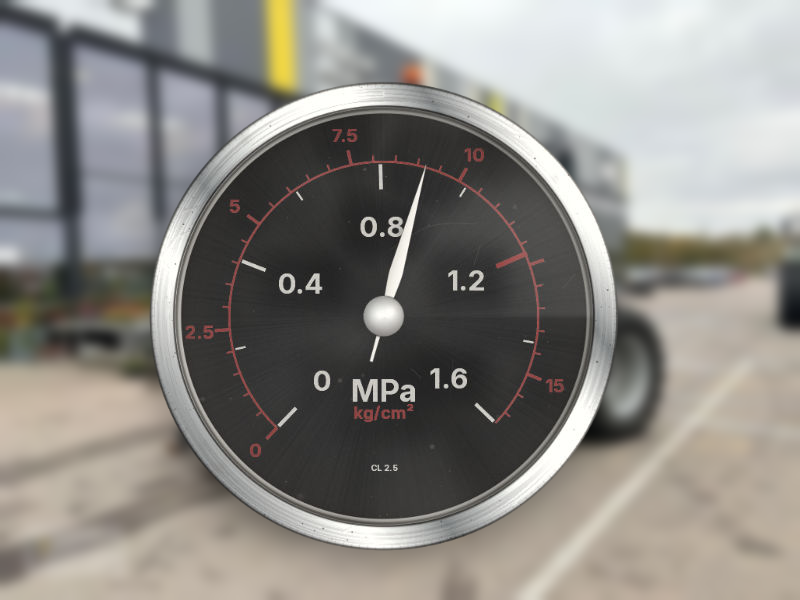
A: 0.9 (MPa)
